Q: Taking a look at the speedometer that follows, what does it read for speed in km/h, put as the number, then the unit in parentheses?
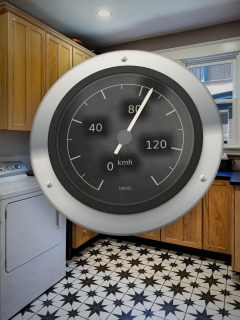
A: 85 (km/h)
